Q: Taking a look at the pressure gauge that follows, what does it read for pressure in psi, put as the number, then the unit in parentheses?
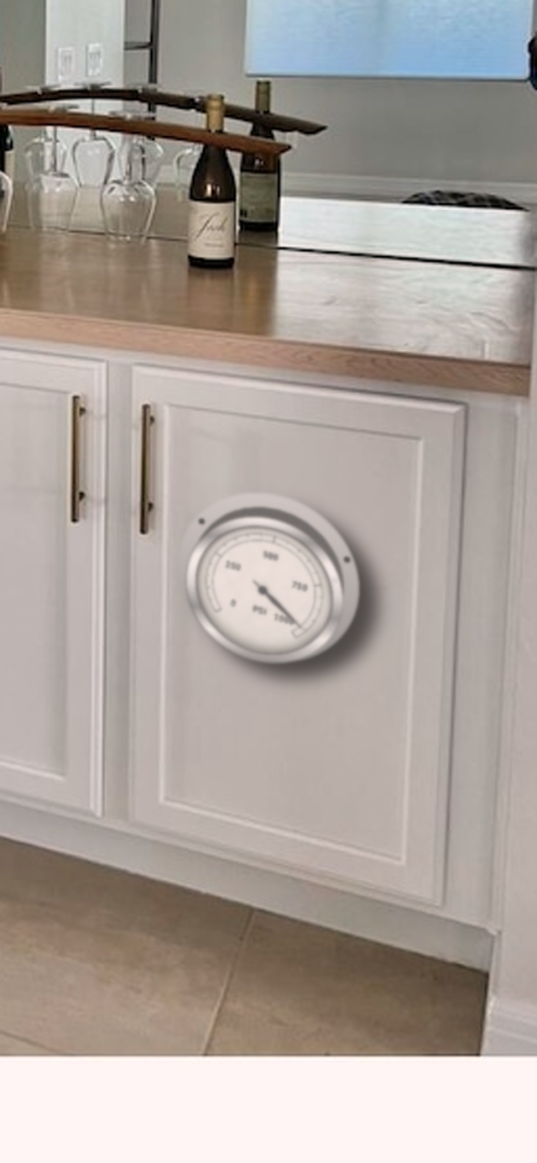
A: 950 (psi)
